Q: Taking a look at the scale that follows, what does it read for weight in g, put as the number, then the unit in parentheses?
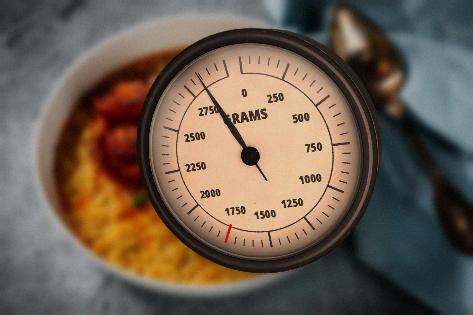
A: 2850 (g)
